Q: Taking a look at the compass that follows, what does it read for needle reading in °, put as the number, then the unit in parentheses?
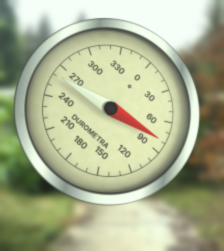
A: 80 (°)
